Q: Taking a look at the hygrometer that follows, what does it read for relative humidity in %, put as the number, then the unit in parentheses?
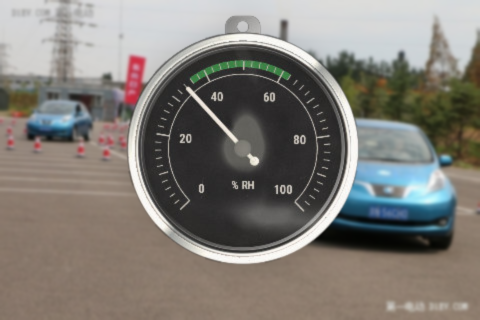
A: 34 (%)
